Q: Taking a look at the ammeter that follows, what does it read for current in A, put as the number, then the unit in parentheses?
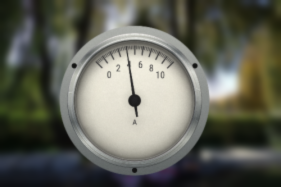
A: 4 (A)
